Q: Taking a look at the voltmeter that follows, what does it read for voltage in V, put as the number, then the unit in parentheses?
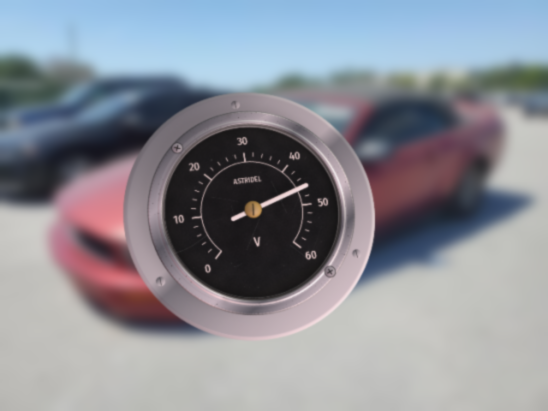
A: 46 (V)
